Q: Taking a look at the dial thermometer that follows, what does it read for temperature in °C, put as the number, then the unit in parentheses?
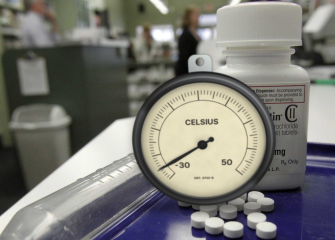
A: -25 (°C)
